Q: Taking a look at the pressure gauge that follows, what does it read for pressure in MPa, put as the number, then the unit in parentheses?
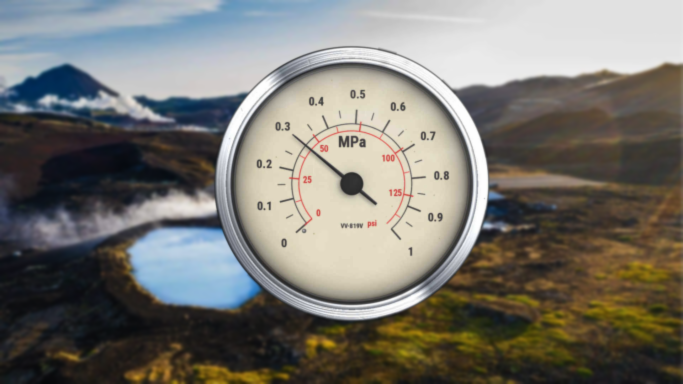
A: 0.3 (MPa)
